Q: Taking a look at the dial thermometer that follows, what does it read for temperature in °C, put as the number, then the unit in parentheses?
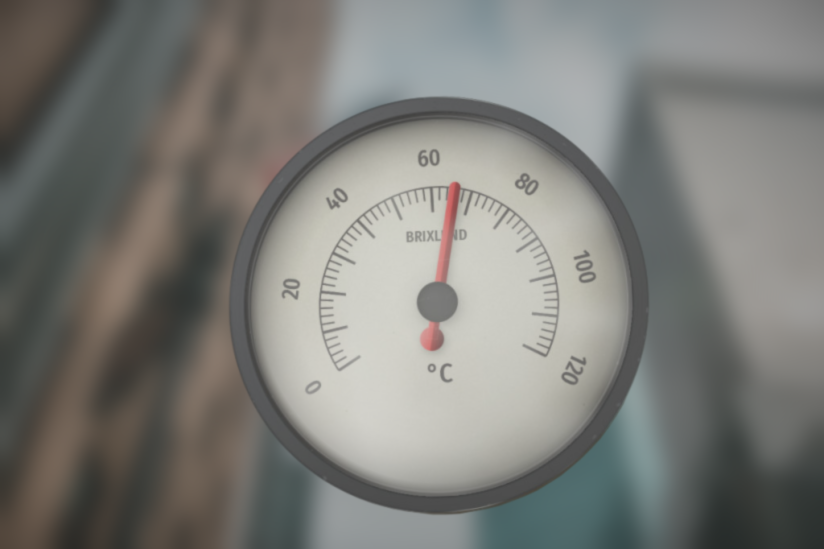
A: 66 (°C)
